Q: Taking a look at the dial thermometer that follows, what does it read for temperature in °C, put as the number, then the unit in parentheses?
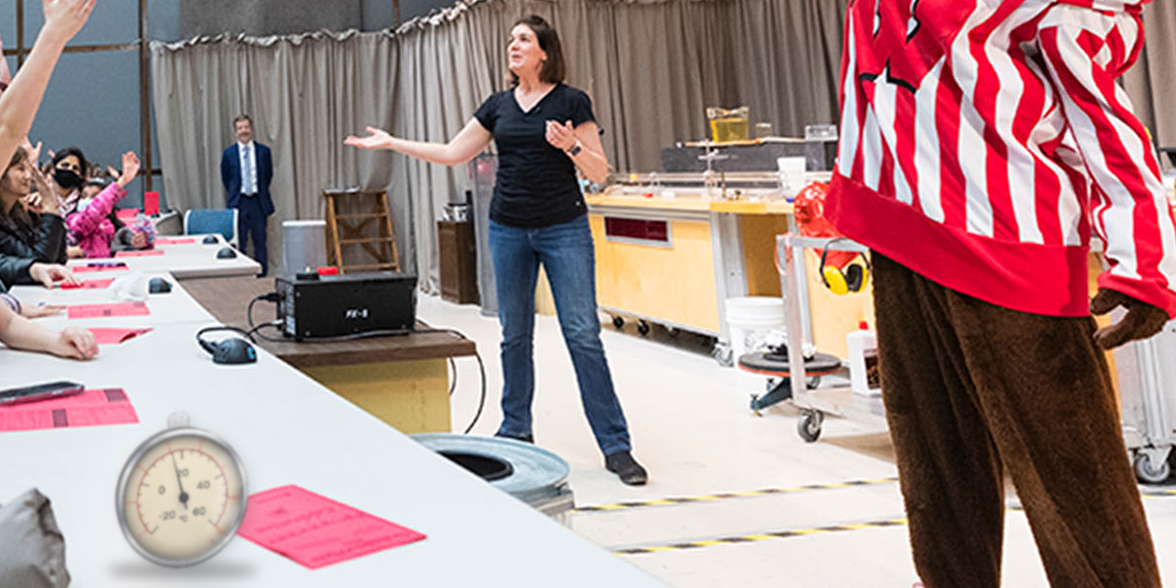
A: 16 (°C)
